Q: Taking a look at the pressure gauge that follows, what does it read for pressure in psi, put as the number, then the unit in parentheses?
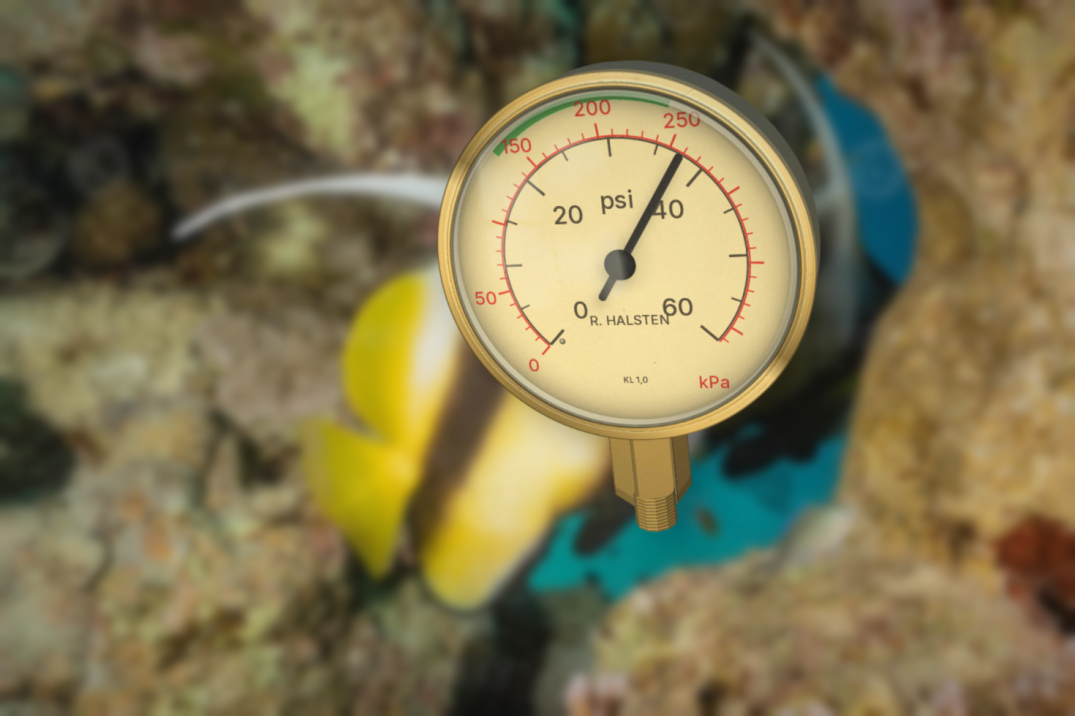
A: 37.5 (psi)
